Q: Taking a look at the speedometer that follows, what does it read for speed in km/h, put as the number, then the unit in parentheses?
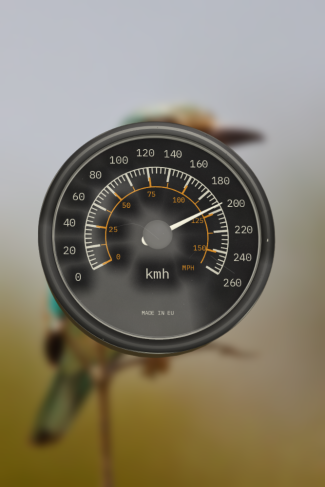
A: 196 (km/h)
